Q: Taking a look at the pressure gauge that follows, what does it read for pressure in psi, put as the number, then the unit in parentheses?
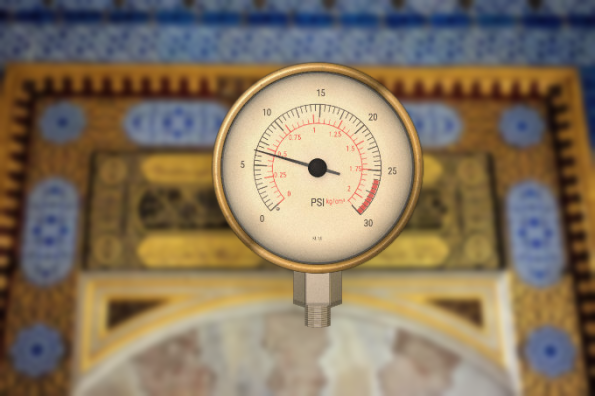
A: 6.5 (psi)
